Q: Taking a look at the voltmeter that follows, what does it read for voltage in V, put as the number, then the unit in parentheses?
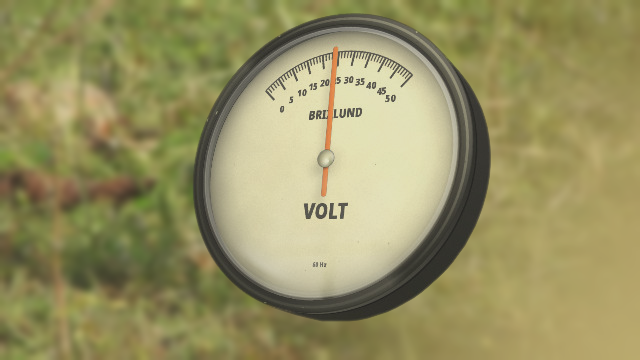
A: 25 (V)
